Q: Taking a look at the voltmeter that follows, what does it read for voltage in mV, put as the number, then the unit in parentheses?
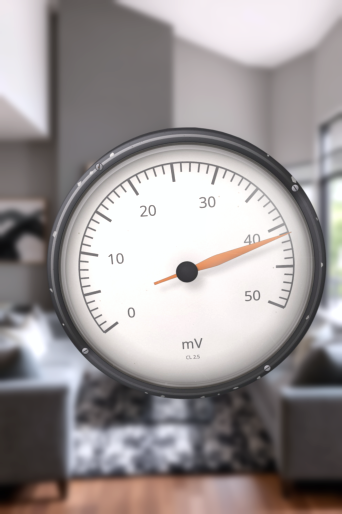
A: 41 (mV)
